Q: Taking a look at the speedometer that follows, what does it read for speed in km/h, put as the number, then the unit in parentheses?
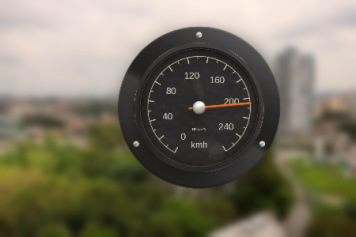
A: 205 (km/h)
